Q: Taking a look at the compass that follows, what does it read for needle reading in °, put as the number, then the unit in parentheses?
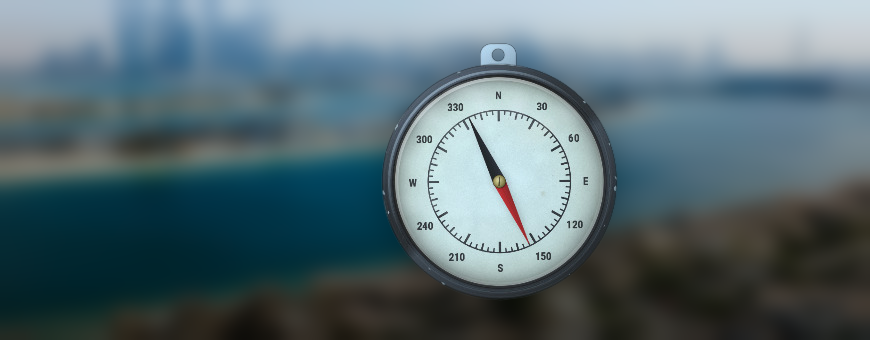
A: 155 (°)
